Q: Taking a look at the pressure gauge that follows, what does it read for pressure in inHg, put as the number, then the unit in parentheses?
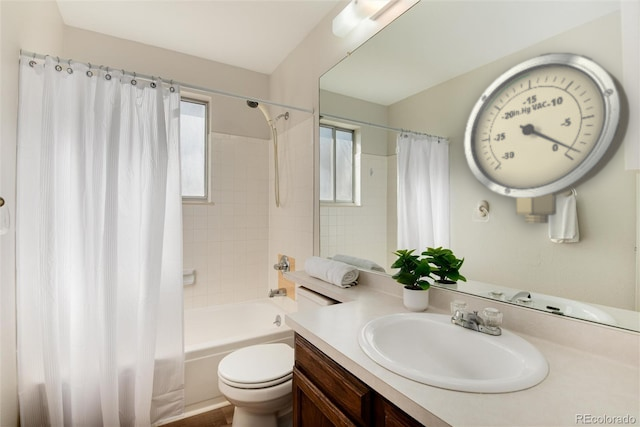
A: -1 (inHg)
